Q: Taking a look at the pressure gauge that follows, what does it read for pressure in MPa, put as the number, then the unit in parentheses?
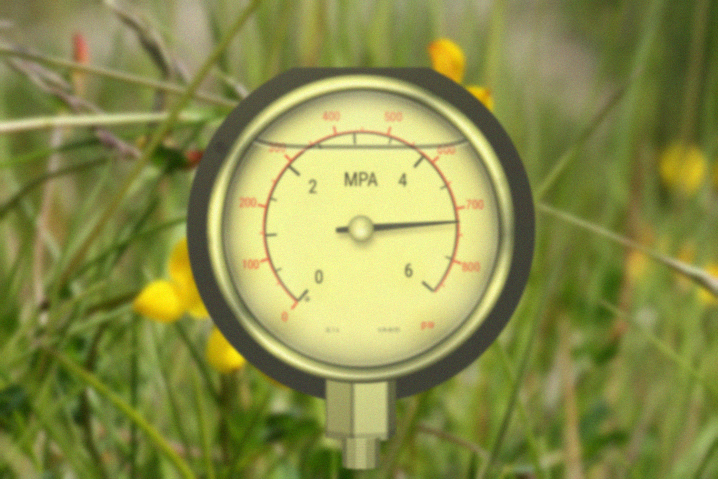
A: 5 (MPa)
